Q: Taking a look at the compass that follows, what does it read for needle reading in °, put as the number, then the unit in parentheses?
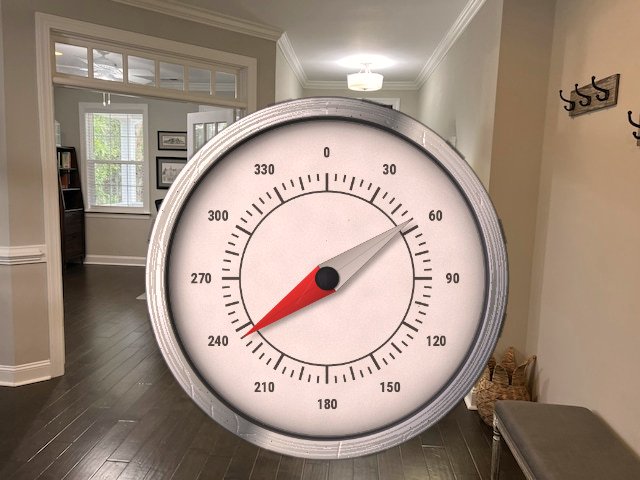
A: 235 (°)
